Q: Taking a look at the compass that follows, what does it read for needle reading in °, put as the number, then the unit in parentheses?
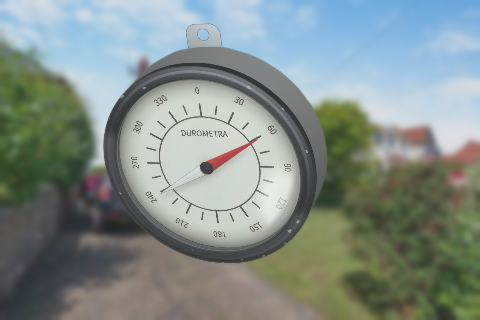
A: 60 (°)
